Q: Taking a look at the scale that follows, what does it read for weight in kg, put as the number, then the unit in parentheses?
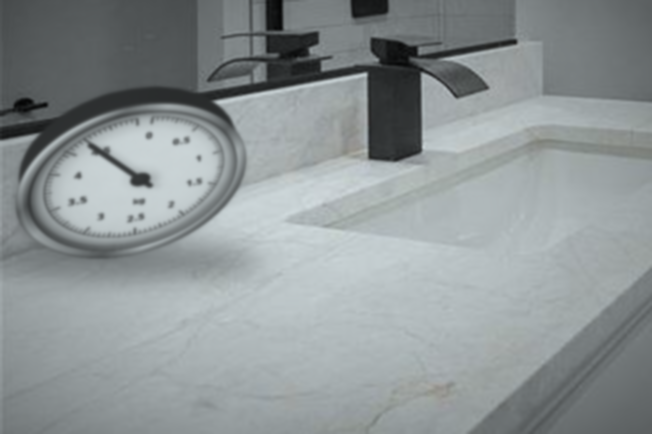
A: 4.5 (kg)
